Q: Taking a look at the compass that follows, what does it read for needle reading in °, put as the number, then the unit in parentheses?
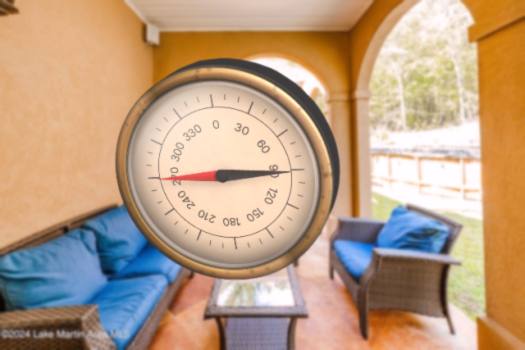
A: 270 (°)
